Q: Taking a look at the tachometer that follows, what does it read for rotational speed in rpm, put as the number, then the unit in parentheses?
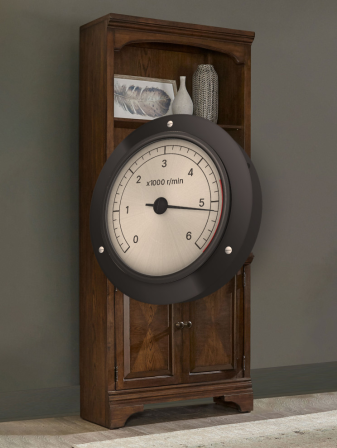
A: 5200 (rpm)
